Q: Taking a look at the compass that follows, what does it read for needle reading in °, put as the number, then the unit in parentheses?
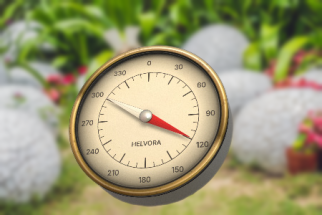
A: 120 (°)
